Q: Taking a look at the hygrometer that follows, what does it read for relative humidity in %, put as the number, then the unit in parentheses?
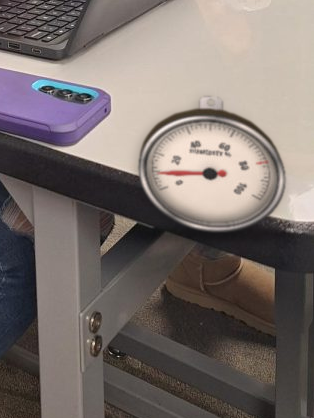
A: 10 (%)
